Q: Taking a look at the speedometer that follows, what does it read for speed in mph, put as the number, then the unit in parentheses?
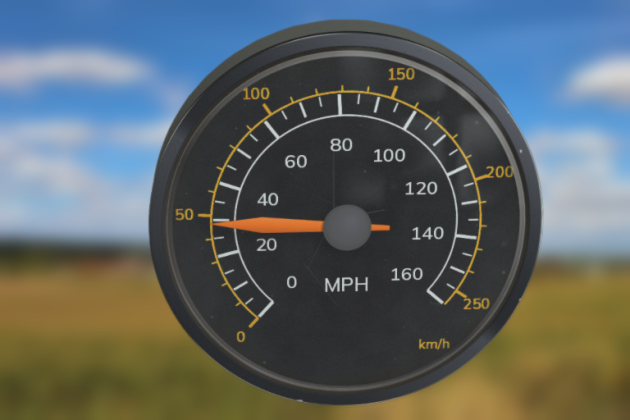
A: 30 (mph)
